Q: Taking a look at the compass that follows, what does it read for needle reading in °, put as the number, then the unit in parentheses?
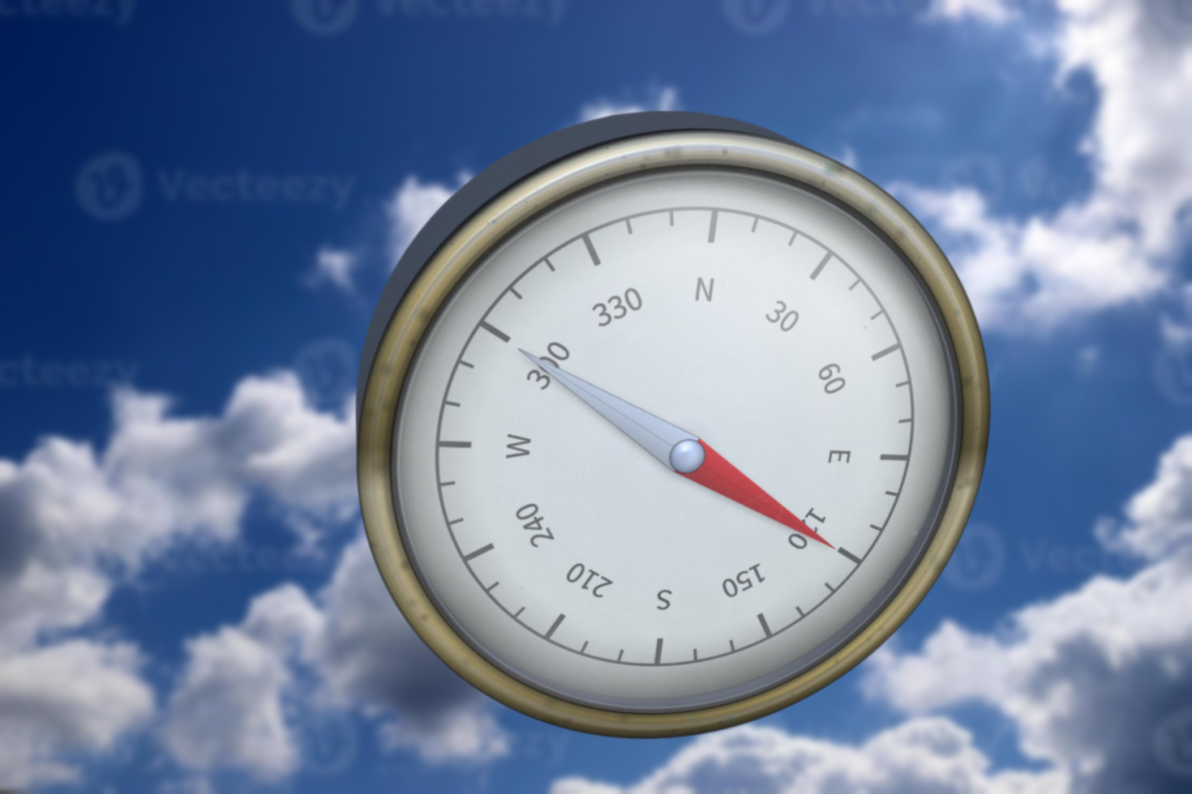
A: 120 (°)
